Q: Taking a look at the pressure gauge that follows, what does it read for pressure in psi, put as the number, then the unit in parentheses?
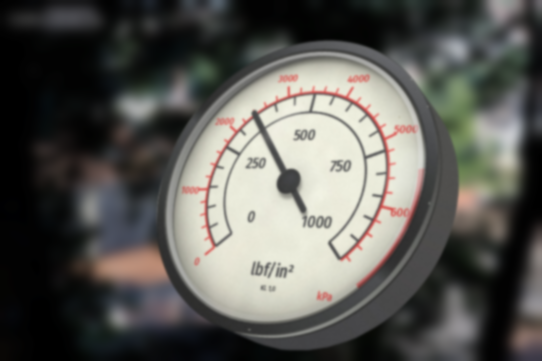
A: 350 (psi)
